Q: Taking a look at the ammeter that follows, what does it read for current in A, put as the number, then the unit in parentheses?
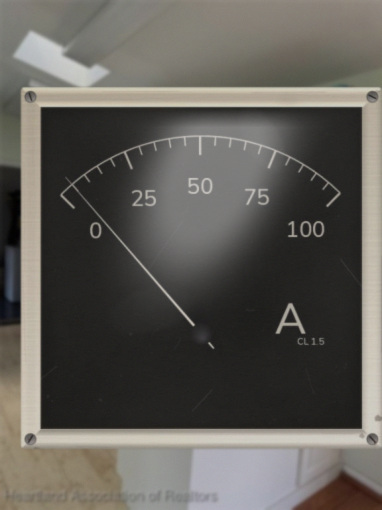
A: 5 (A)
